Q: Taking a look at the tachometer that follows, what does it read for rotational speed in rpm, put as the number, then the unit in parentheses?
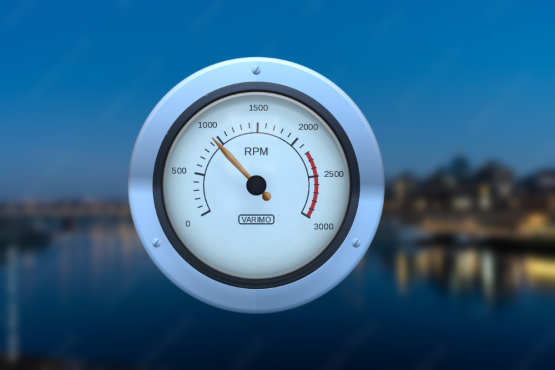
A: 950 (rpm)
